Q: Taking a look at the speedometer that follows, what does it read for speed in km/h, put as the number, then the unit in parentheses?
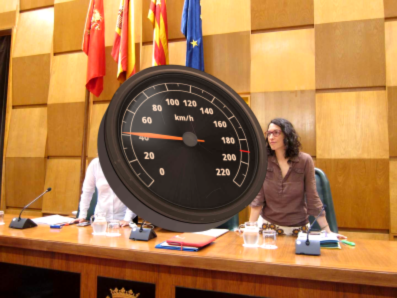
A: 40 (km/h)
